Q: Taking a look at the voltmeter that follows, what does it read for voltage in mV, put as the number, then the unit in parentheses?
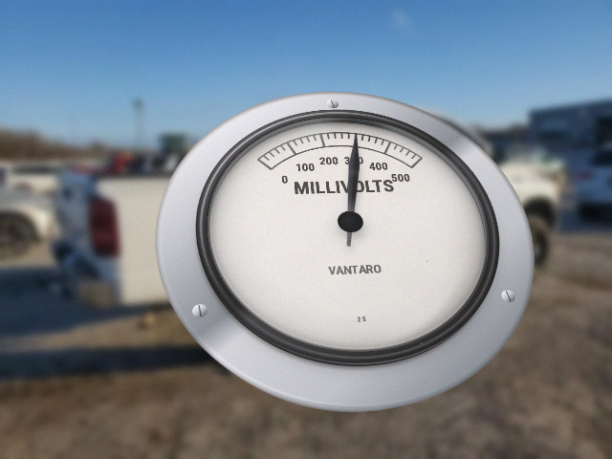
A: 300 (mV)
